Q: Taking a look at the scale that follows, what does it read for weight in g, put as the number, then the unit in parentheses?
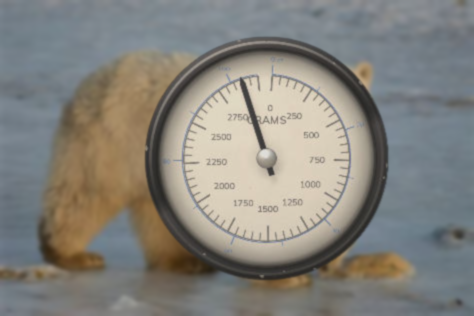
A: 2900 (g)
